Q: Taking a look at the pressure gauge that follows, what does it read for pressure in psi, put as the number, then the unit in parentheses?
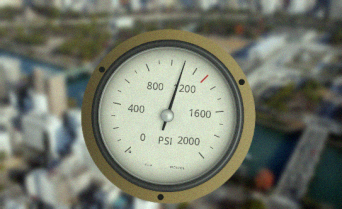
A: 1100 (psi)
